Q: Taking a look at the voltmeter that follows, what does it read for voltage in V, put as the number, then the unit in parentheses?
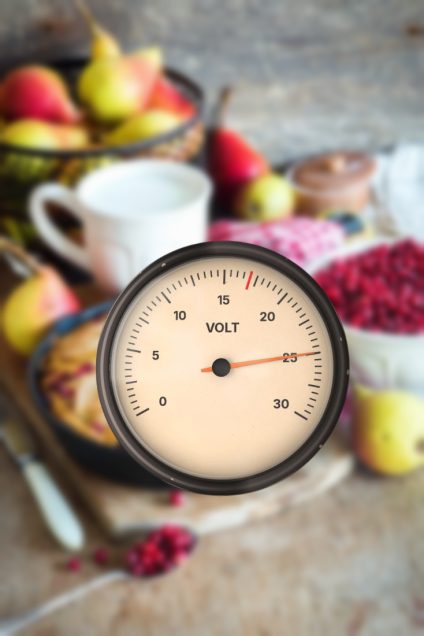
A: 25 (V)
